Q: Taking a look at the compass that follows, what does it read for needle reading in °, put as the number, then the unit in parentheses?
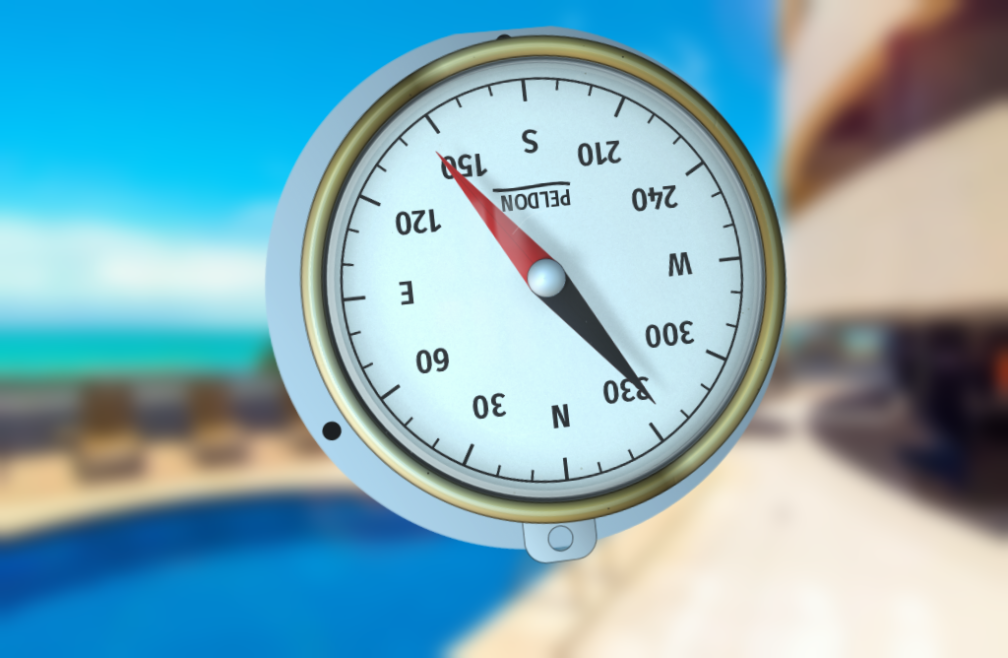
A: 145 (°)
